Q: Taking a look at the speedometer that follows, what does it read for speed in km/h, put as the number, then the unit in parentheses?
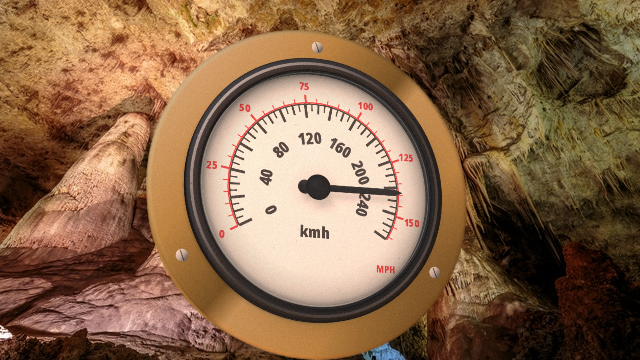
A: 225 (km/h)
